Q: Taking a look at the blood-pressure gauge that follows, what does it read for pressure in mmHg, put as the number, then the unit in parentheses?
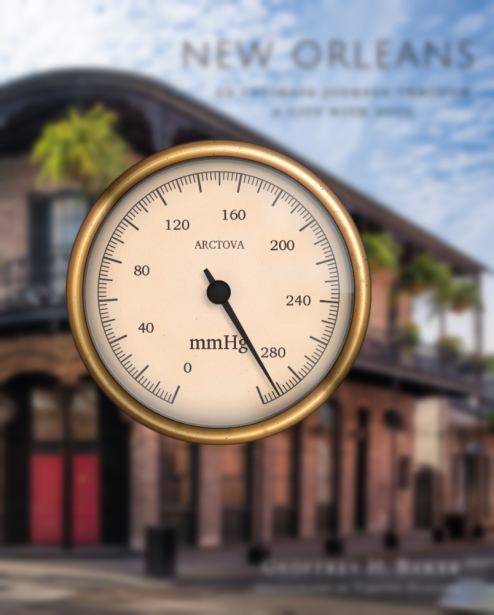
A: 292 (mmHg)
